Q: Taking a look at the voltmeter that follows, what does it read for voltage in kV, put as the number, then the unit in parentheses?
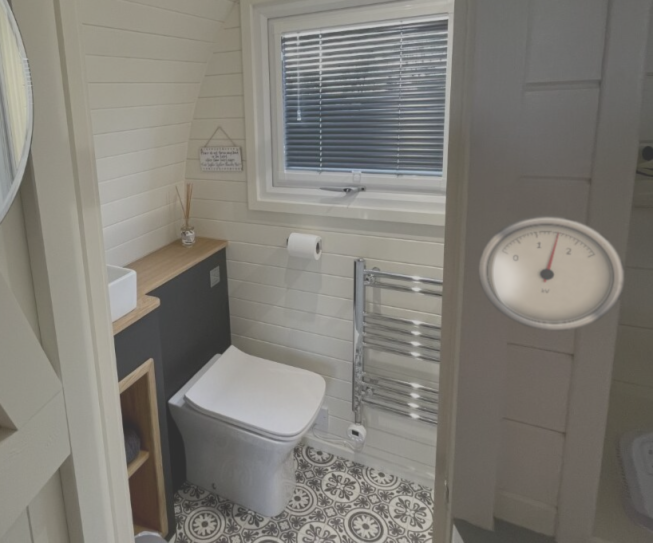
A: 1.5 (kV)
